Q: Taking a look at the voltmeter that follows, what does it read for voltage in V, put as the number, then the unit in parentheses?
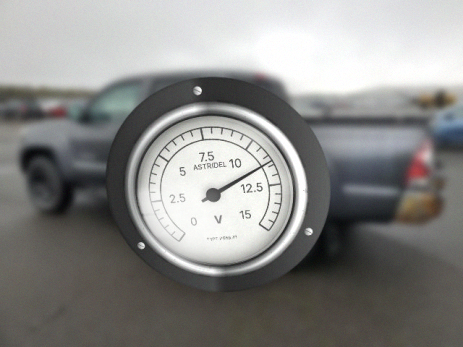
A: 11.25 (V)
